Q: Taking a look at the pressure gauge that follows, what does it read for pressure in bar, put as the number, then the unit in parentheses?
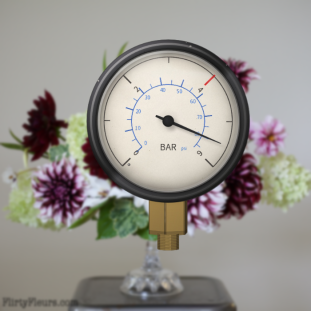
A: 5.5 (bar)
